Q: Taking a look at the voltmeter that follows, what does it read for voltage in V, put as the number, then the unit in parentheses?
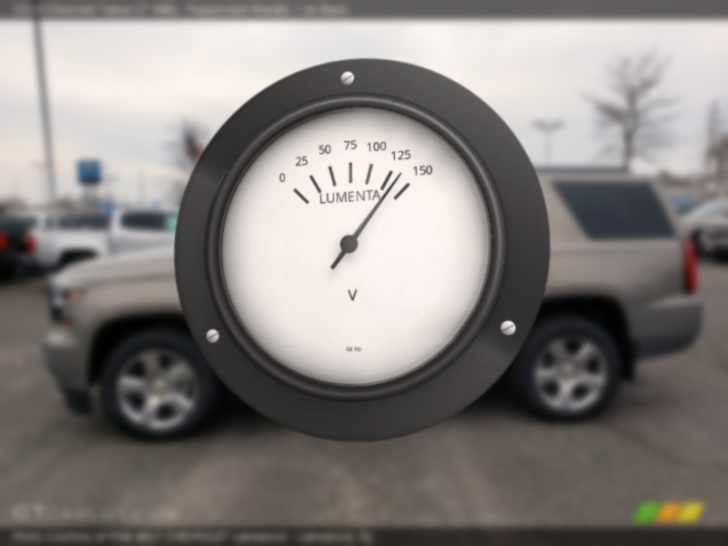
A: 137.5 (V)
